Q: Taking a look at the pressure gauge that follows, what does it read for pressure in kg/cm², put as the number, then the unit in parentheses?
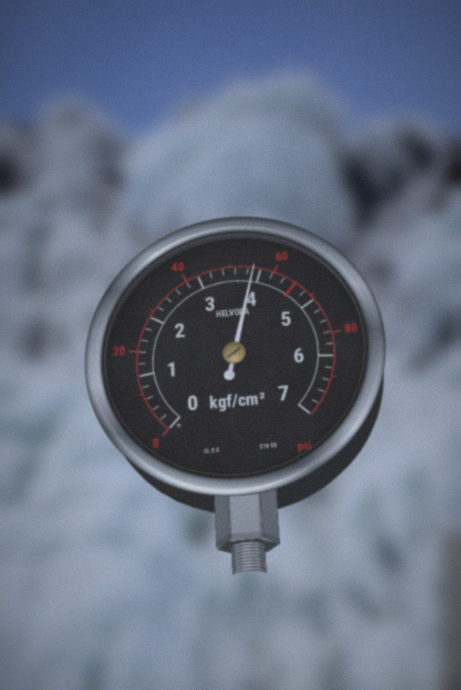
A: 3.9 (kg/cm²)
